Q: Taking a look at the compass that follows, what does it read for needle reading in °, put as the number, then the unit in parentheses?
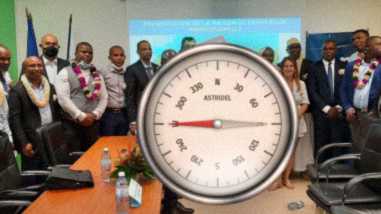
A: 270 (°)
